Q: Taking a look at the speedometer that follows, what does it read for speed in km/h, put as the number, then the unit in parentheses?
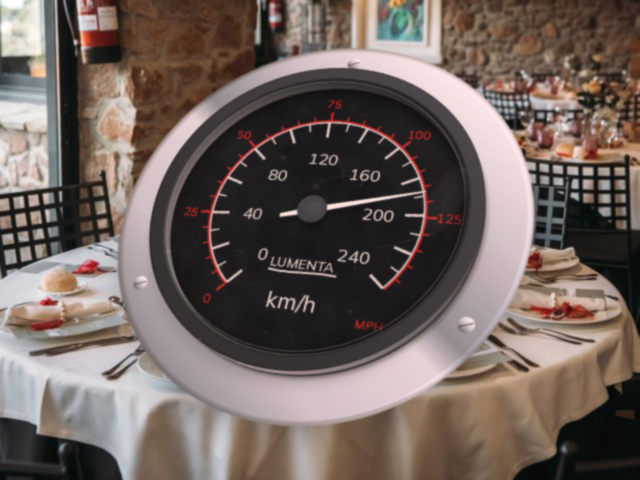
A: 190 (km/h)
